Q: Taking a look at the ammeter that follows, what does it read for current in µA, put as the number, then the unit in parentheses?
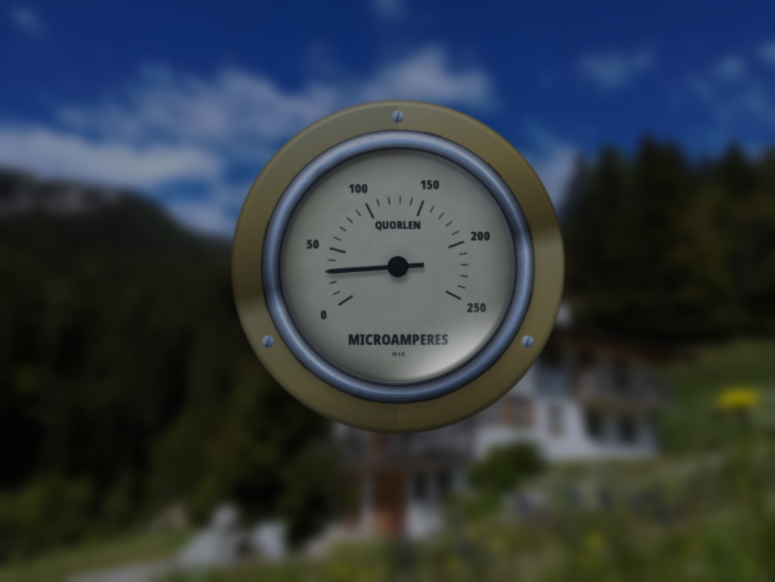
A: 30 (µA)
